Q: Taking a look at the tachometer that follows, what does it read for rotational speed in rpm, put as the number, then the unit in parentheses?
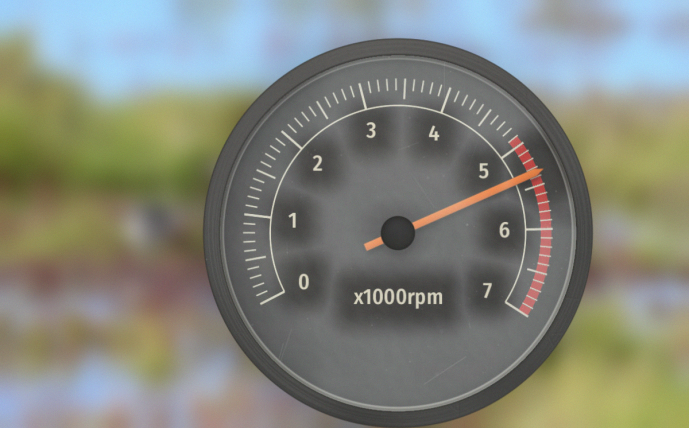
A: 5350 (rpm)
